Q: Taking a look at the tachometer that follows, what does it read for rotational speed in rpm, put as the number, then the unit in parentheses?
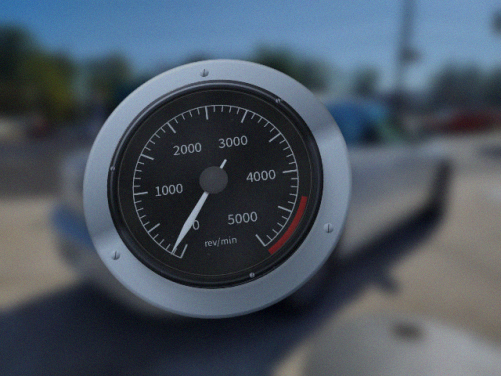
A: 100 (rpm)
